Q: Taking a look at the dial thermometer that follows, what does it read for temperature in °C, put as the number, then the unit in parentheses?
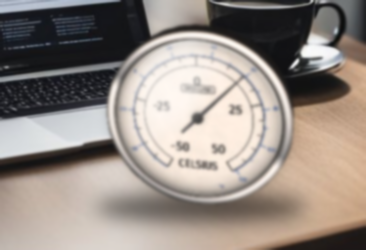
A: 15 (°C)
